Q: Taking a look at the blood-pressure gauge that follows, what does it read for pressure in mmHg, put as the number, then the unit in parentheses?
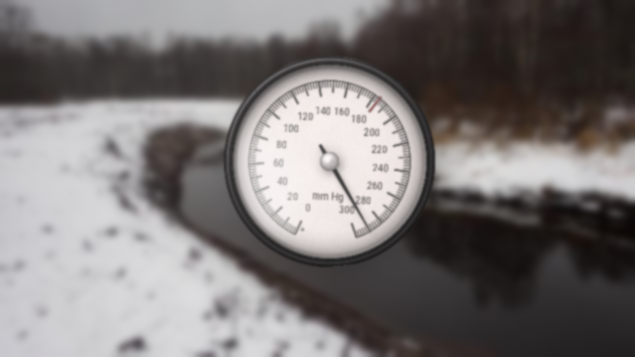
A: 290 (mmHg)
